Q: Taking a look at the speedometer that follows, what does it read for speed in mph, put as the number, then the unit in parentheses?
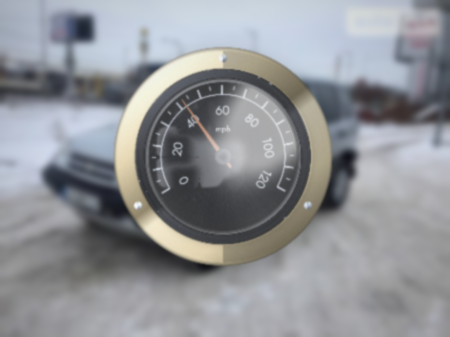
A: 42.5 (mph)
